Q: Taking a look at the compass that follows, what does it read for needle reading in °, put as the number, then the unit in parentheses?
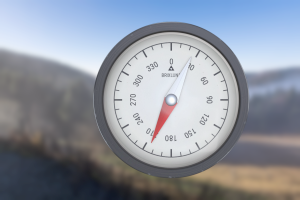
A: 205 (°)
